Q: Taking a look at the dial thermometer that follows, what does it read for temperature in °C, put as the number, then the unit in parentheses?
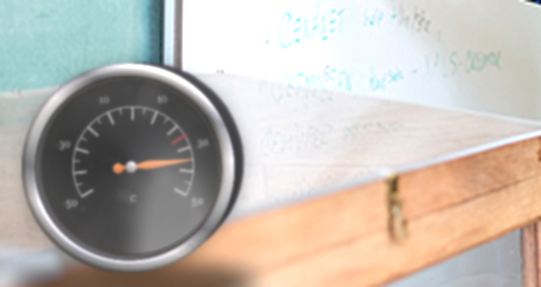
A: 35 (°C)
